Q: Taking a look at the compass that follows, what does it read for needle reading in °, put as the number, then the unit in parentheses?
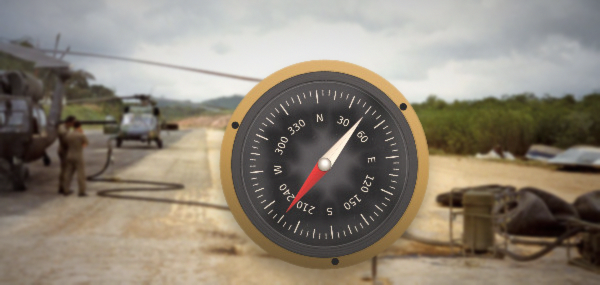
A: 225 (°)
